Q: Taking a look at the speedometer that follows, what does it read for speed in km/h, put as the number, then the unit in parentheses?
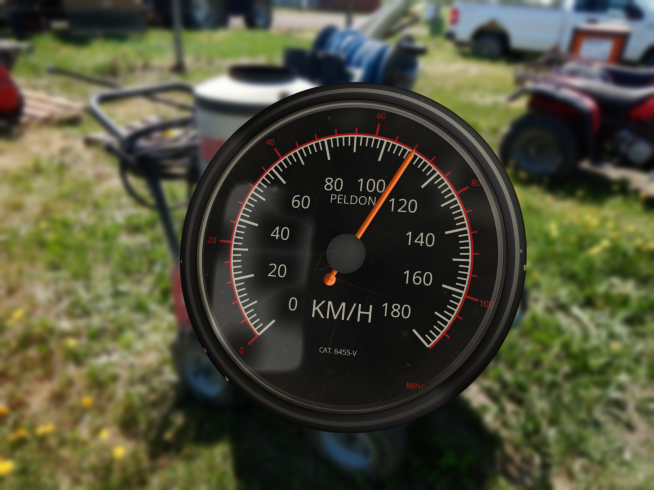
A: 110 (km/h)
